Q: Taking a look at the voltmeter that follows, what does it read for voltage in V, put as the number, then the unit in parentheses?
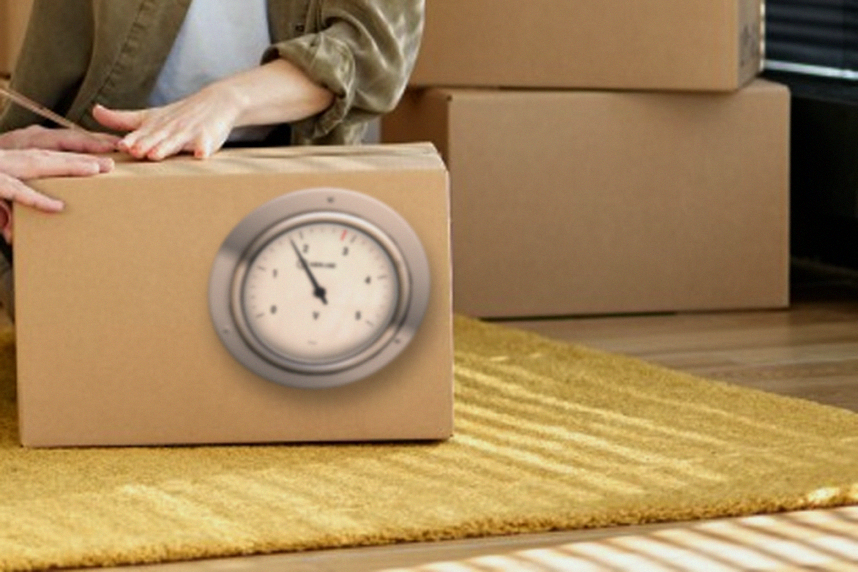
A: 1.8 (V)
